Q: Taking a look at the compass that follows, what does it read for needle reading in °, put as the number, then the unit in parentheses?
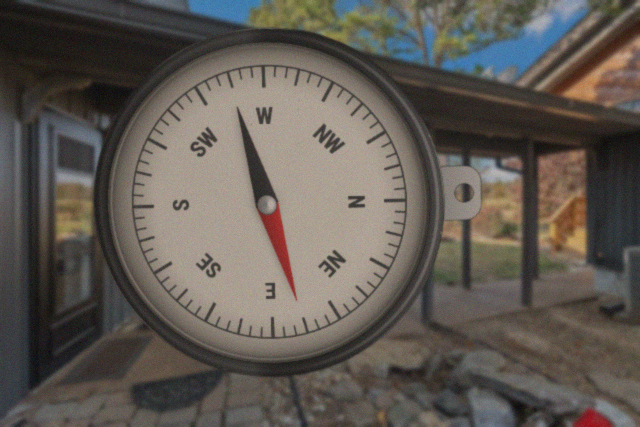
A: 75 (°)
